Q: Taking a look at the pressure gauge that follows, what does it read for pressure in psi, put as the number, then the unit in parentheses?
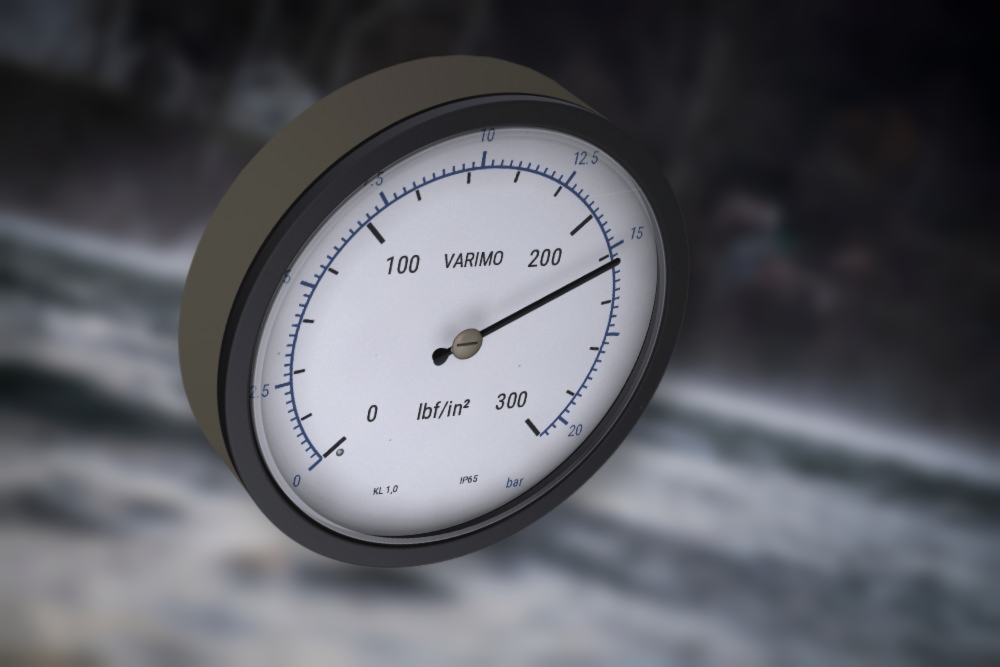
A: 220 (psi)
